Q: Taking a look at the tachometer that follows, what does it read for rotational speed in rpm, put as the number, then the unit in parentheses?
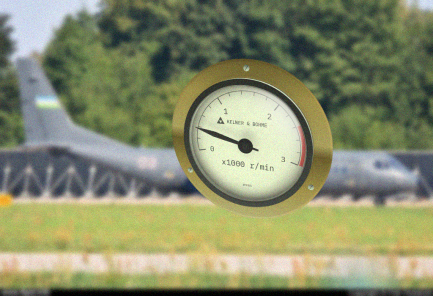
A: 400 (rpm)
